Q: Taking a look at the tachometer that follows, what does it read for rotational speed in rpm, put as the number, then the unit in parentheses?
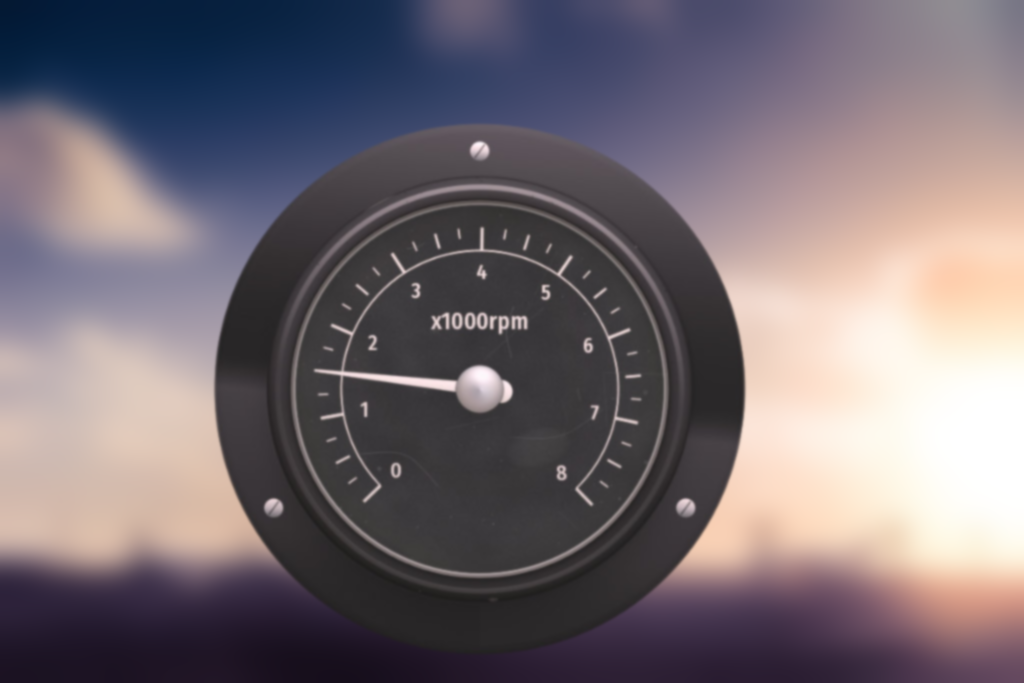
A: 1500 (rpm)
